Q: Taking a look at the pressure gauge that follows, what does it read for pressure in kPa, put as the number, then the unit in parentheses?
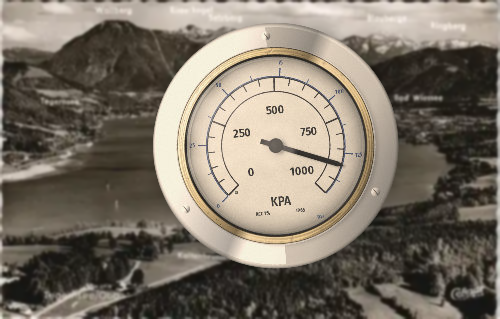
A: 900 (kPa)
